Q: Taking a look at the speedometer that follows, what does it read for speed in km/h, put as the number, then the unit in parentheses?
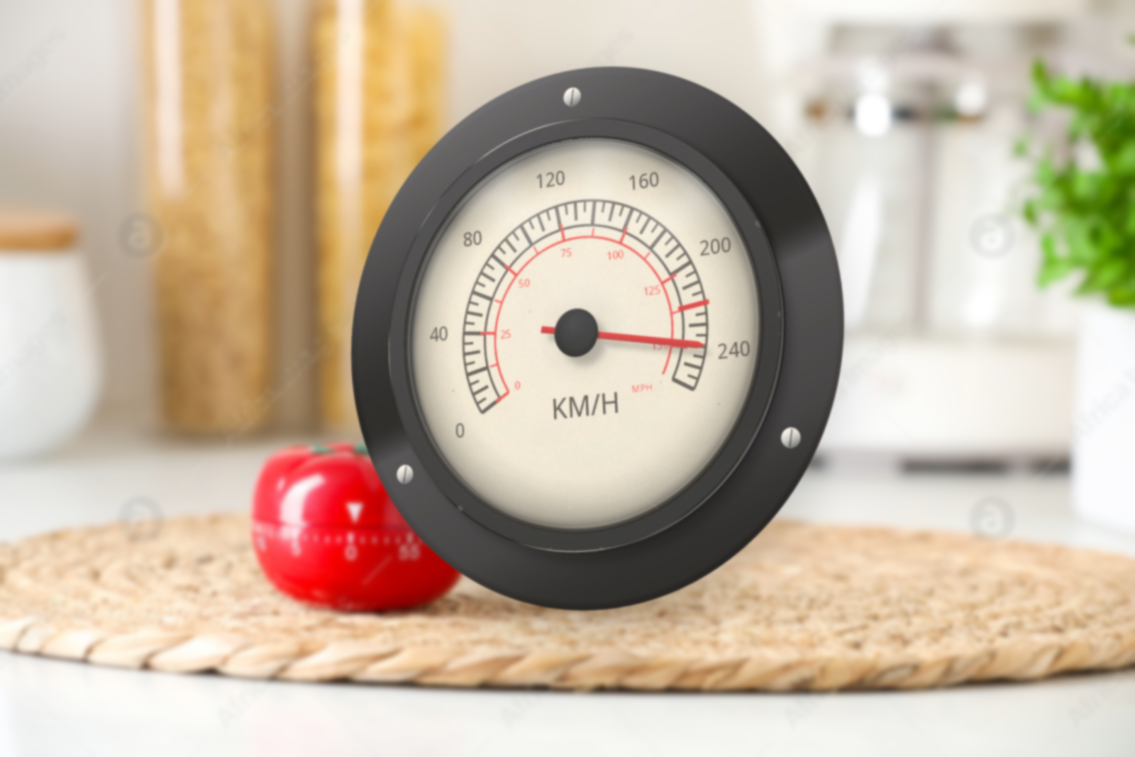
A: 240 (km/h)
